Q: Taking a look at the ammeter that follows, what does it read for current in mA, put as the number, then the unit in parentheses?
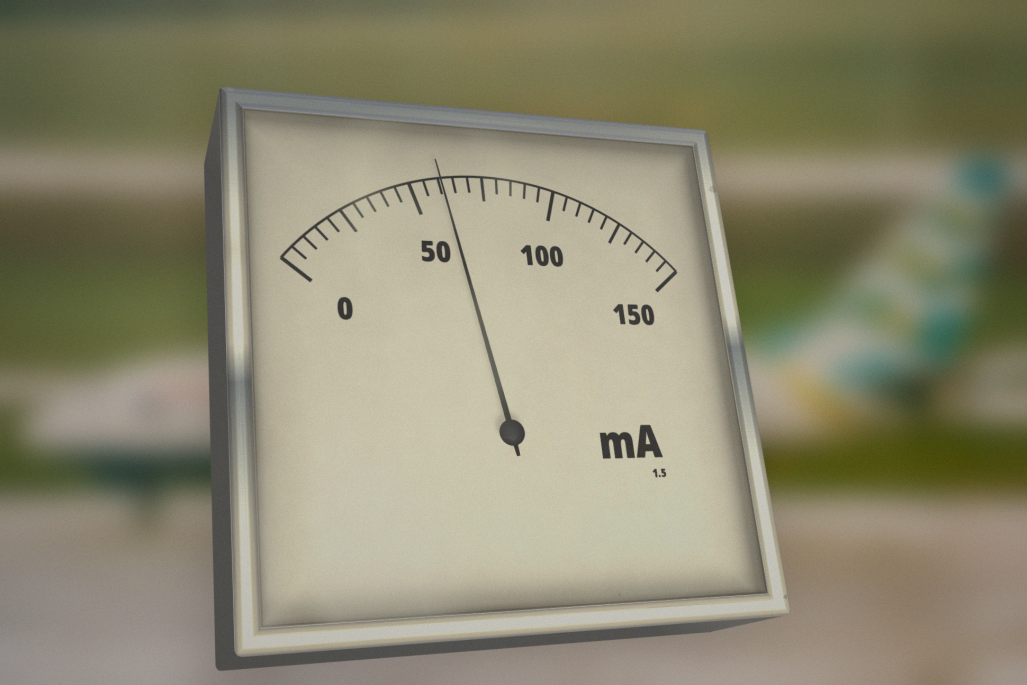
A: 60 (mA)
